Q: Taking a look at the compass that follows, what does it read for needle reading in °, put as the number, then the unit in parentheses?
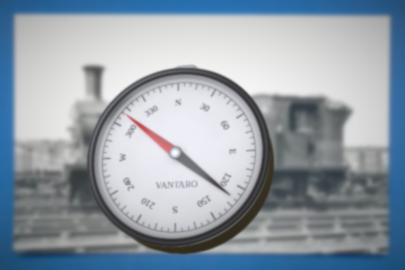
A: 310 (°)
